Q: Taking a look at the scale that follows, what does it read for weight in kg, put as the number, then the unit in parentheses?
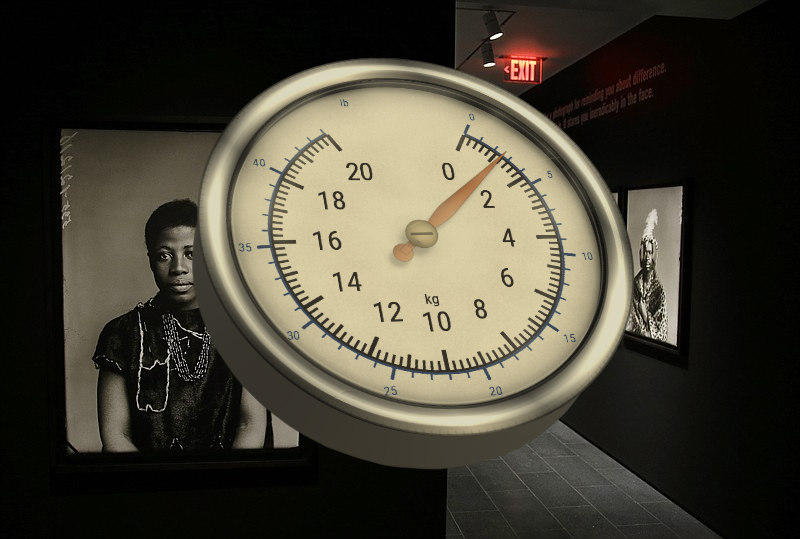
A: 1.2 (kg)
